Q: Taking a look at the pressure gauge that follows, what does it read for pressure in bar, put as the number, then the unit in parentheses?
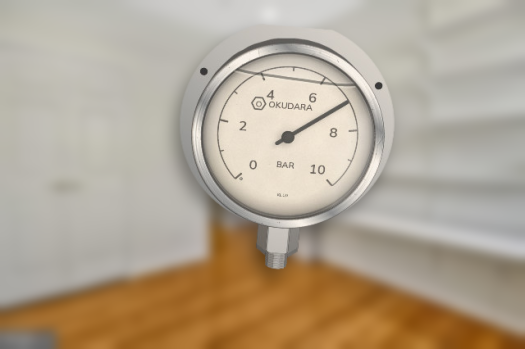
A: 7 (bar)
